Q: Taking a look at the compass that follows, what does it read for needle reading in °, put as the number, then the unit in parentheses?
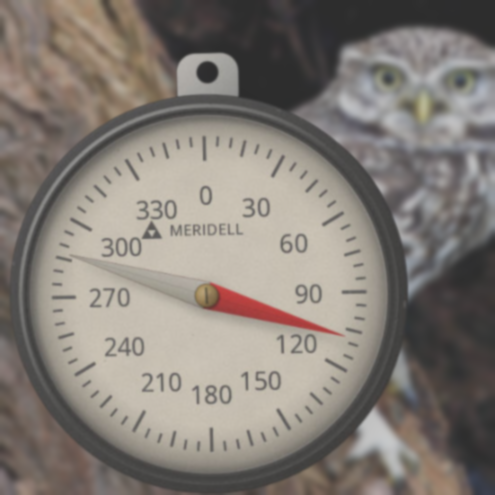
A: 107.5 (°)
